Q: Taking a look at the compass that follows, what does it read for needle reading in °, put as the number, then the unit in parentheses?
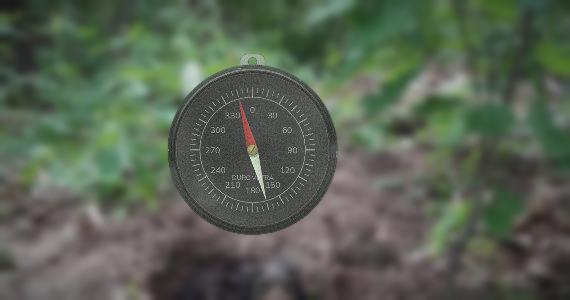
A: 345 (°)
